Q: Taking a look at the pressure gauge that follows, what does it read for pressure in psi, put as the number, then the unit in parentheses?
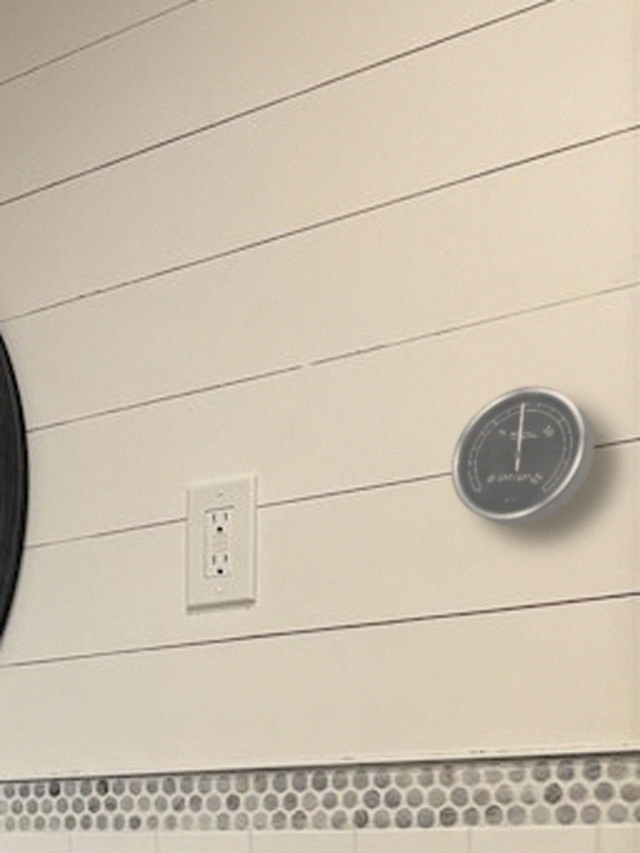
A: 7 (psi)
